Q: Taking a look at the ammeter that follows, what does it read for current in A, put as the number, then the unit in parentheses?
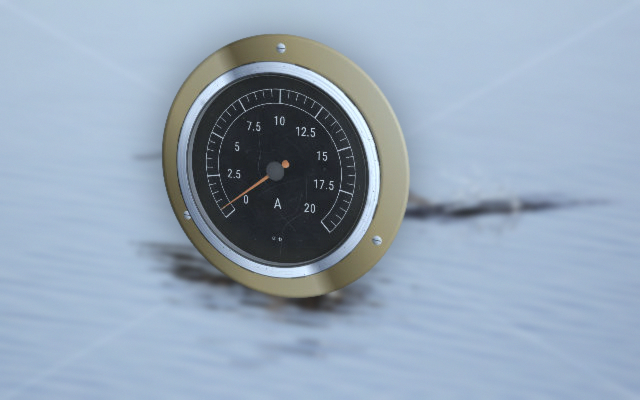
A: 0.5 (A)
